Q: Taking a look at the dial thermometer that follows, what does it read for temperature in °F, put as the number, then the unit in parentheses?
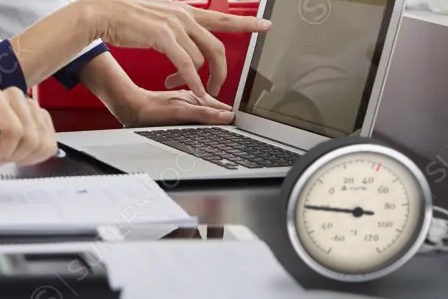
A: -20 (°F)
